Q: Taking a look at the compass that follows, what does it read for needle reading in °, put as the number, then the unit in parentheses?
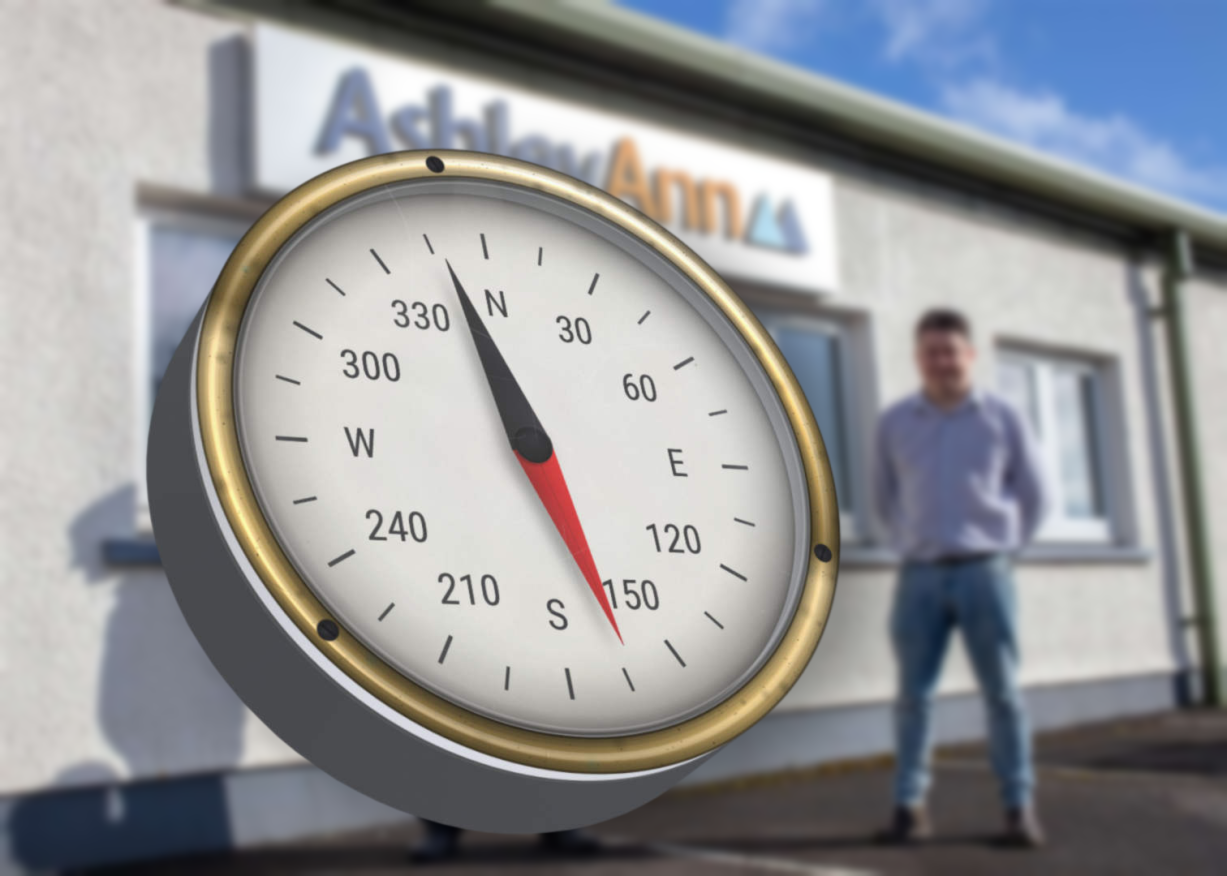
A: 165 (°)
